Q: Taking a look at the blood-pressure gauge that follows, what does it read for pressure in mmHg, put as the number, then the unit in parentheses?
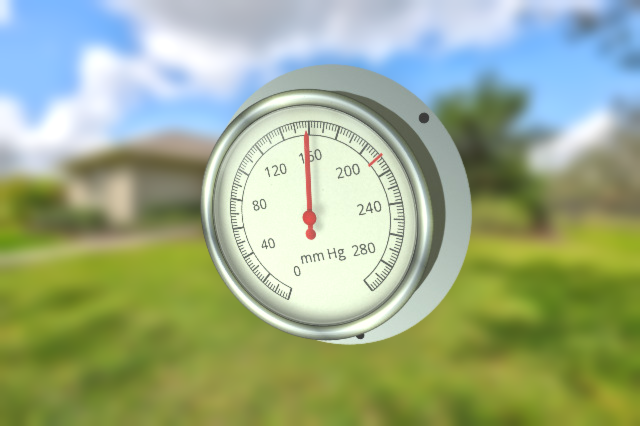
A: 160 (mmHg)
